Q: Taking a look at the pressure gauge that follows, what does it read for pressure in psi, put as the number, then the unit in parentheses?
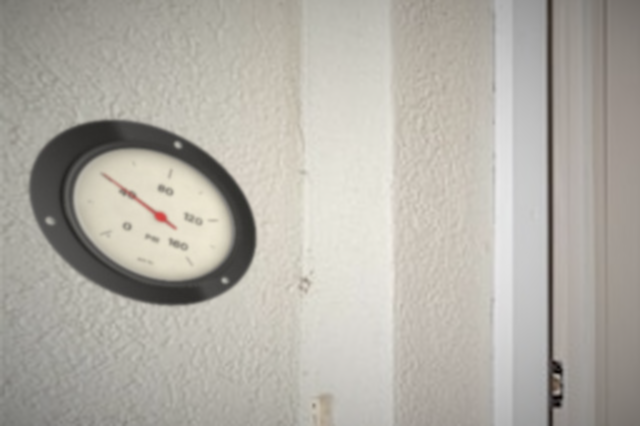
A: 40 (psi)
